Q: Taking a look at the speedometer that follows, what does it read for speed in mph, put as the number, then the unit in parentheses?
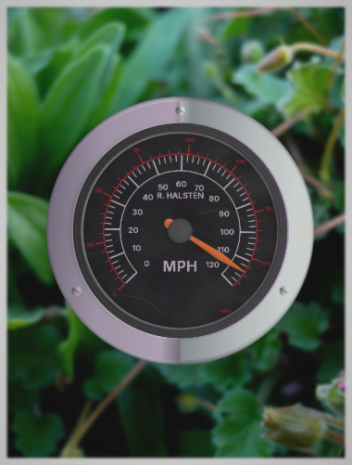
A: 114 (mph)
